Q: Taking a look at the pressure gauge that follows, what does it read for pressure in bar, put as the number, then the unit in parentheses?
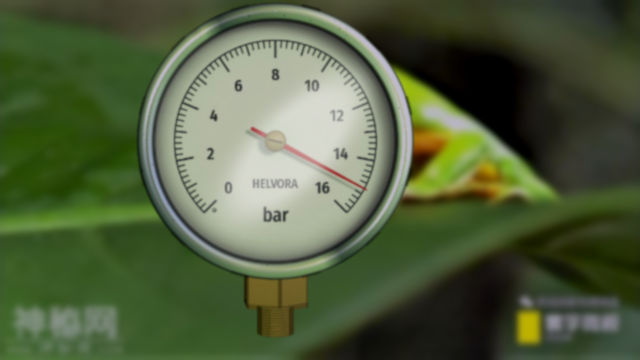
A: 15 (bar)
